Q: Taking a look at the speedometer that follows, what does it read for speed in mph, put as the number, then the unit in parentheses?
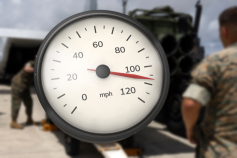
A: 107.5 (mph)
